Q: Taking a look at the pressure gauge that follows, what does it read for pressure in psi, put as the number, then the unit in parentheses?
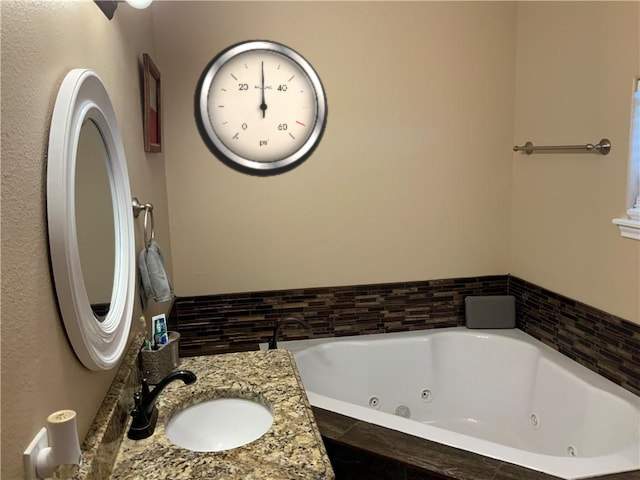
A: 30 (psi)
